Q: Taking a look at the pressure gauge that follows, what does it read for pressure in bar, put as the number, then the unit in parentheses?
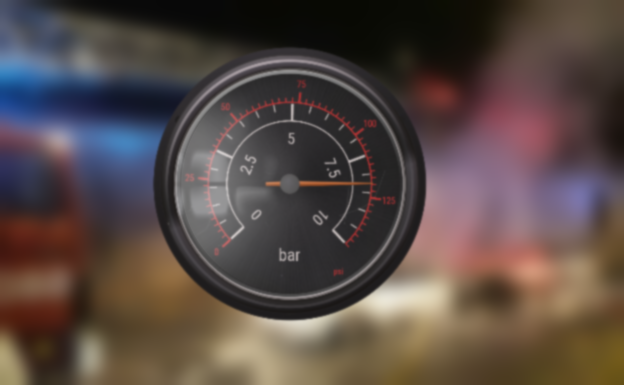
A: 8.25 (bar)
